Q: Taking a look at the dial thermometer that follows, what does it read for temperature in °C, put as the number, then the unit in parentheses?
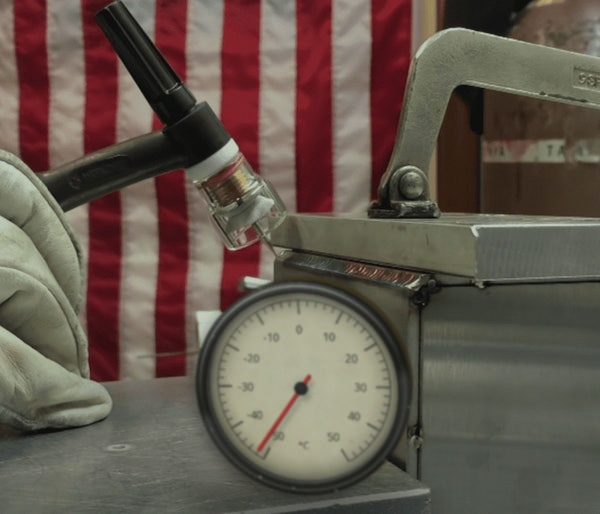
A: -48 (°C)
